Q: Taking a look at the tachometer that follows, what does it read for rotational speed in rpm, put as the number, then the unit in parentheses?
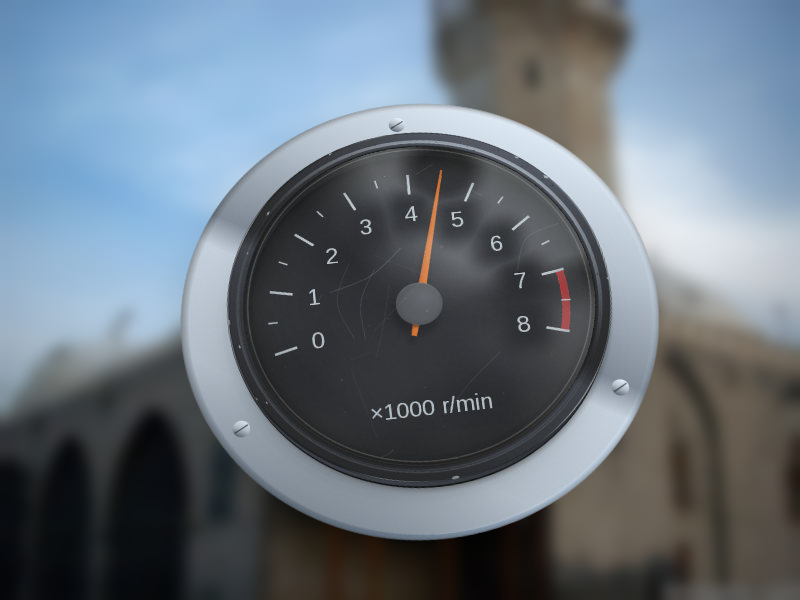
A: 4500 (rpm)
